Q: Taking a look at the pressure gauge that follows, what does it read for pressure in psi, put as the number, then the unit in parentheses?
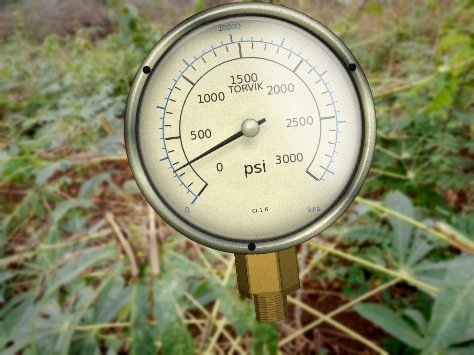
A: 250 (psi)
